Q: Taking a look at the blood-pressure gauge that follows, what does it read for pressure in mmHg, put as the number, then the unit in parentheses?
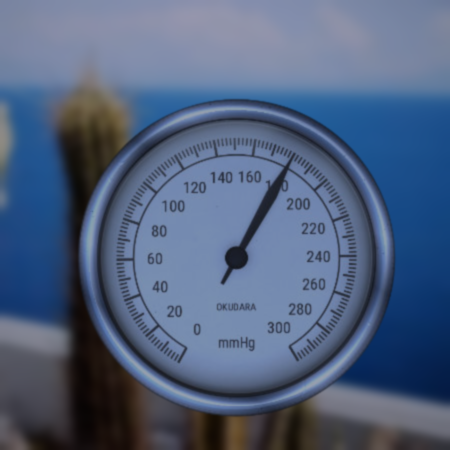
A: 180 (mmHg)
